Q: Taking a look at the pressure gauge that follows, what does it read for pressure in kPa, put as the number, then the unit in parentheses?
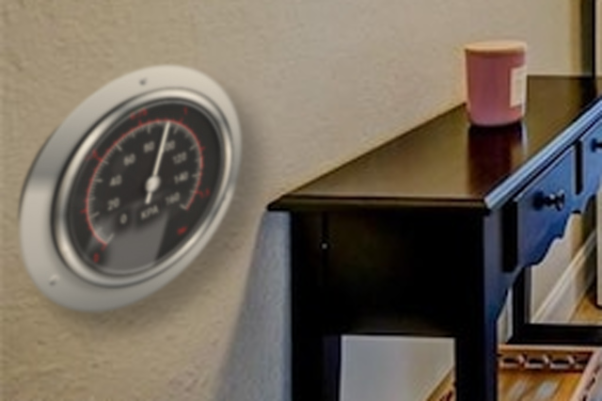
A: 90 (kPa)
